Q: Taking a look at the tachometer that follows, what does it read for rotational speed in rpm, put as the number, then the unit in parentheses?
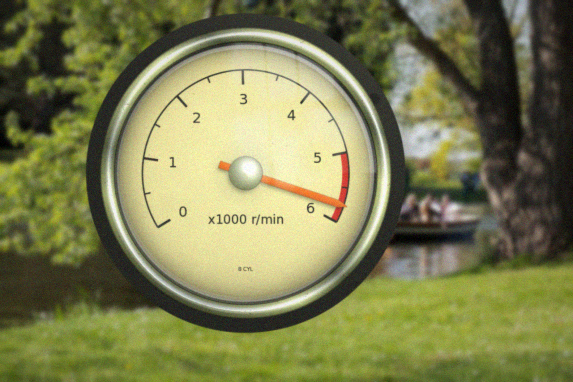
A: 5750 (rpm)
